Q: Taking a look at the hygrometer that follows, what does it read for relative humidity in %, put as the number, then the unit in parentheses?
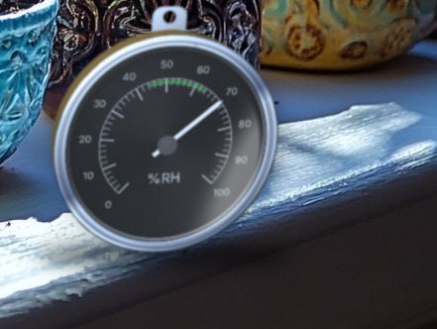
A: 70 (%)
